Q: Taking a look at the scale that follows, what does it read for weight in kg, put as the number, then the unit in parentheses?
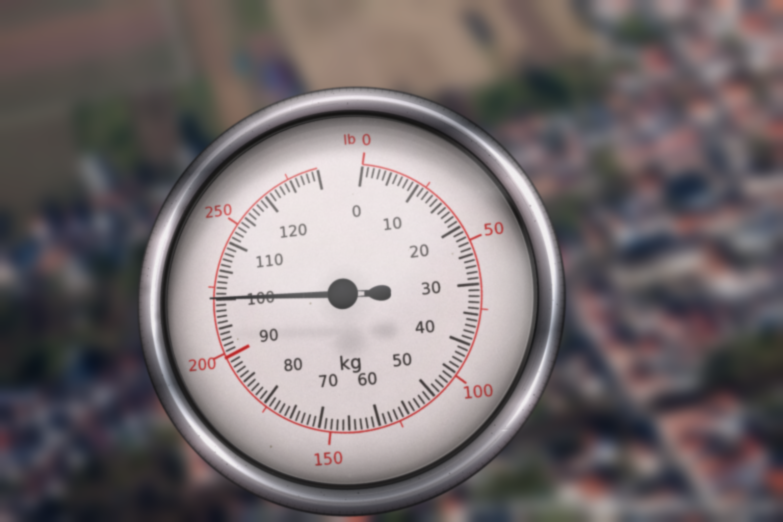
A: 100 (kg)
